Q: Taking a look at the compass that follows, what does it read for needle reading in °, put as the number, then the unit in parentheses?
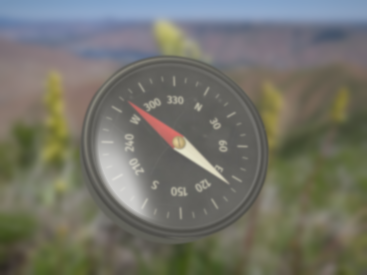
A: 280 (°)
